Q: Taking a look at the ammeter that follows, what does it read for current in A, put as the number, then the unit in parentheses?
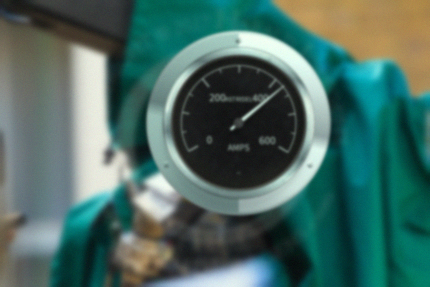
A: 425 (A)
